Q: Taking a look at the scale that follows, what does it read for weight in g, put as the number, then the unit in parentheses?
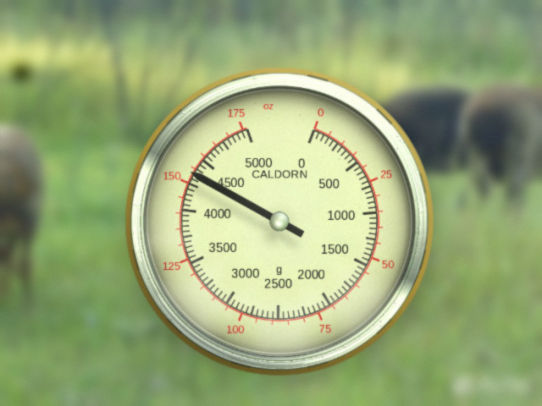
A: 4350 (g)
